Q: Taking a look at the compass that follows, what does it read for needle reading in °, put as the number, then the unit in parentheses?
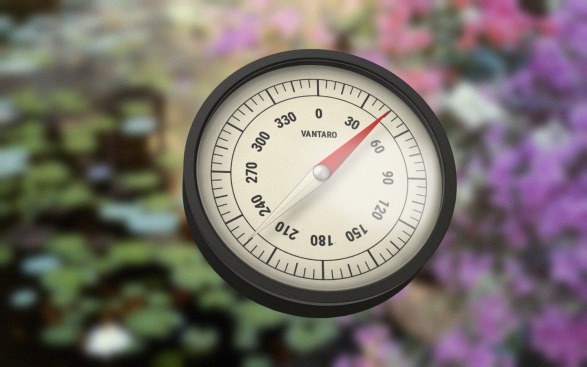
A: 45 (°)
